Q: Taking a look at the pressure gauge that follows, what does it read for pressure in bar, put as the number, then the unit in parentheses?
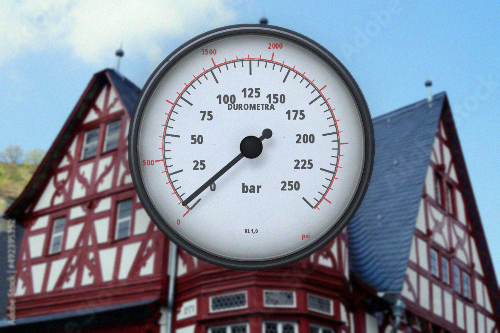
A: 5 (bar)
